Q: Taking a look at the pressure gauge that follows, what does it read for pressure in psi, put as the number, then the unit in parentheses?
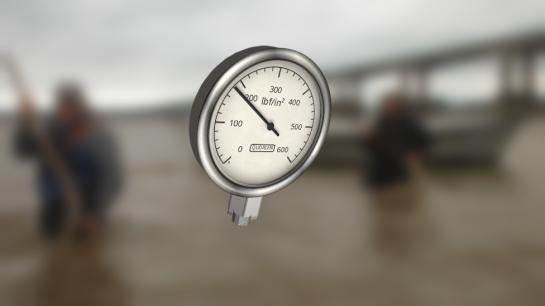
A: 180 (psi)
